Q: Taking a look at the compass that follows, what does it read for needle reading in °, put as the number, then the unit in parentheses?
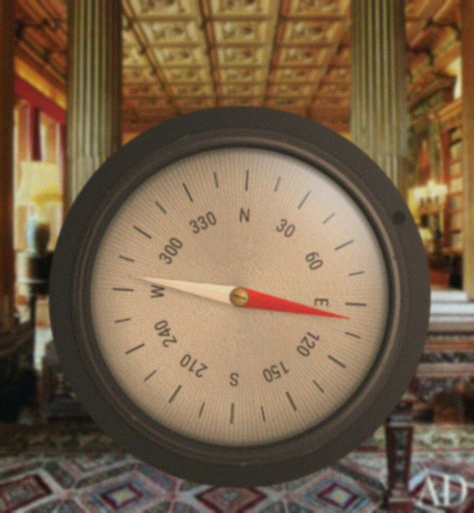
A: 97.5 (°)
